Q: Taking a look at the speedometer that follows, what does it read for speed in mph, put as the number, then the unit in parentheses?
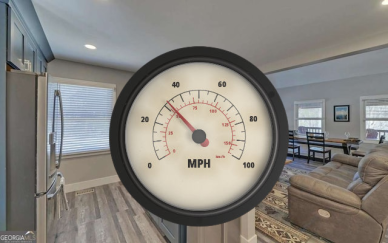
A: 32.5 (mph)
